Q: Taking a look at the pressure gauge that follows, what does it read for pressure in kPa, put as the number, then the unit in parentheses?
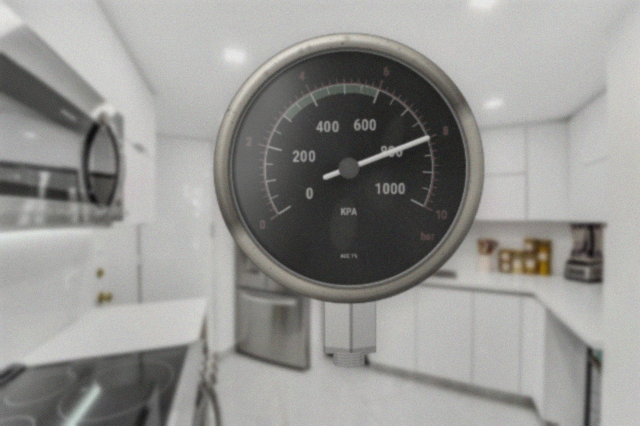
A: 800 (kPa)
